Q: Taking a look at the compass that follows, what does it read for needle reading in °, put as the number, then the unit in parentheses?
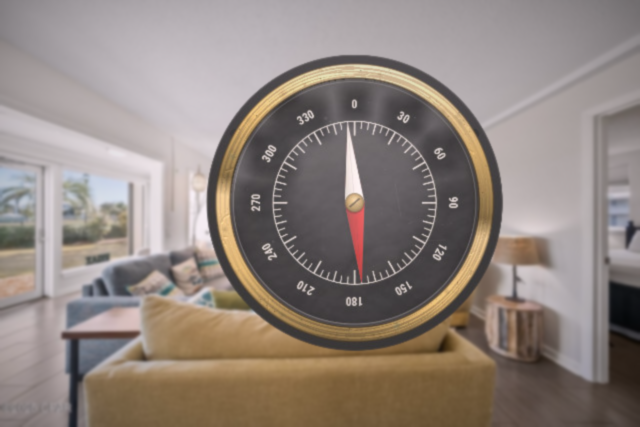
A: 175 (°)
